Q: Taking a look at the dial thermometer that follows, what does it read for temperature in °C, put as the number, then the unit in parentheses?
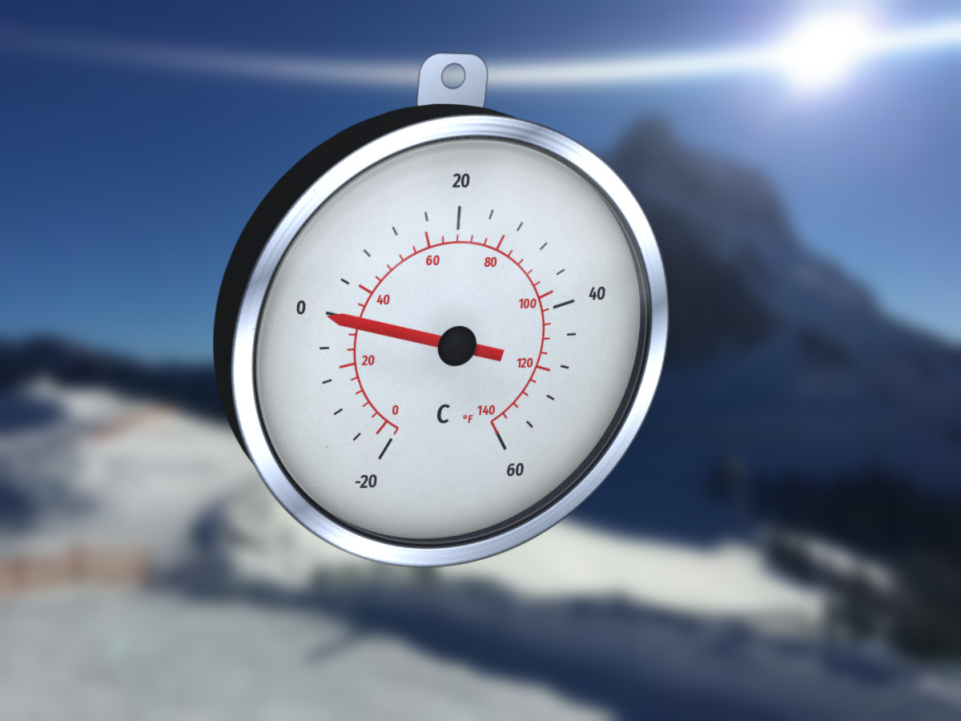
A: 0 (°C)
